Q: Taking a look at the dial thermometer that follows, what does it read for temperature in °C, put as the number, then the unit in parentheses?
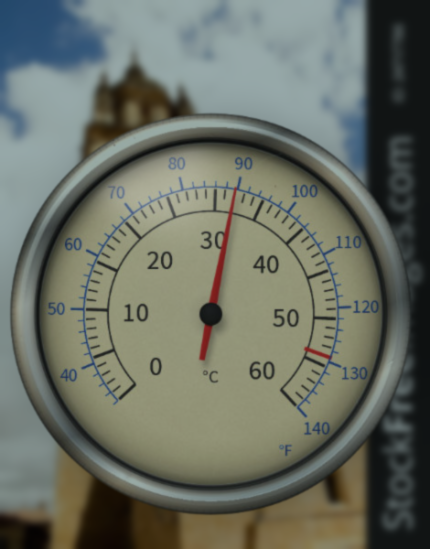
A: 32 (°C)
